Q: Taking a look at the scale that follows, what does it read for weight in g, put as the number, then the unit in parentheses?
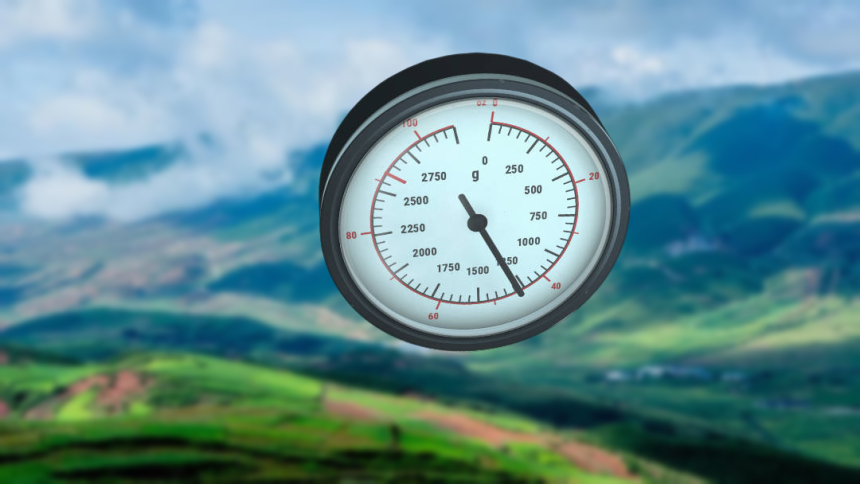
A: 1275 (g)
